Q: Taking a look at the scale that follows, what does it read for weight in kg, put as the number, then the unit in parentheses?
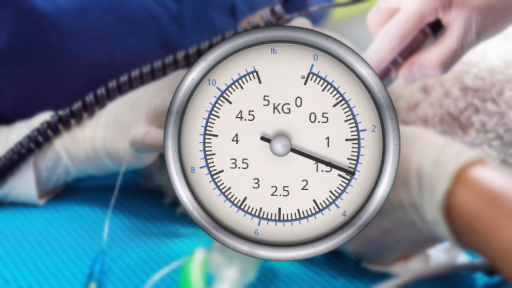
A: 1.4 (kg)
